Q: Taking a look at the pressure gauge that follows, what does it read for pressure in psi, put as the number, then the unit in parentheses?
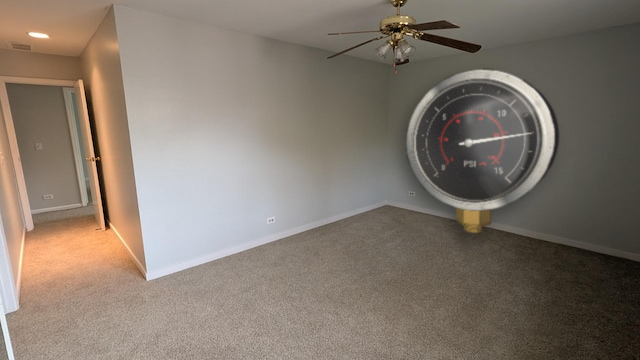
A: 12 (psi)
